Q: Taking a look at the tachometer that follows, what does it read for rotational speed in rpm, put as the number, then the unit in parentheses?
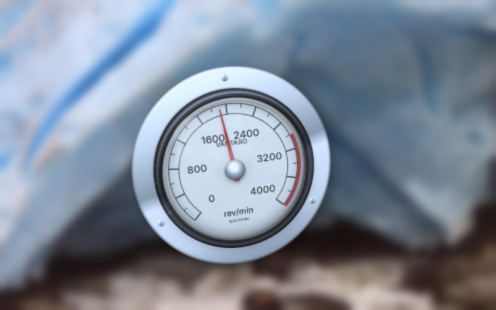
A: 1900 (rpm)
